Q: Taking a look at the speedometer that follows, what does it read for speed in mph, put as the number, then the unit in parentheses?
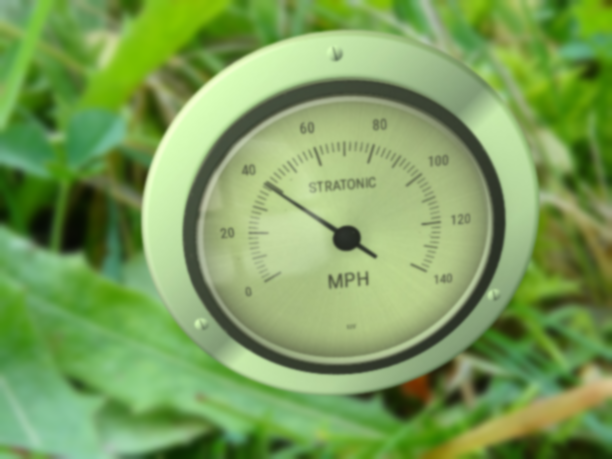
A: 40 (mph)
